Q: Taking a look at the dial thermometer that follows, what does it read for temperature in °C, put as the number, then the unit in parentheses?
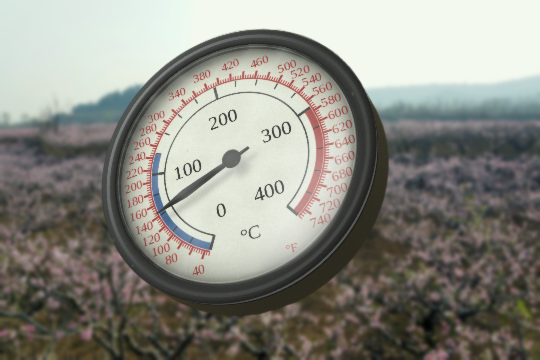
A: 60 (°C)
